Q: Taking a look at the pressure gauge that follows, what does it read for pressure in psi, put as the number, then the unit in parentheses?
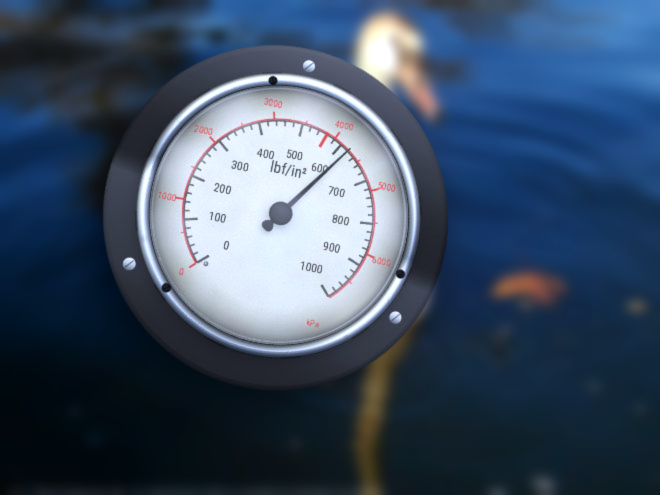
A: 620 (psi)
